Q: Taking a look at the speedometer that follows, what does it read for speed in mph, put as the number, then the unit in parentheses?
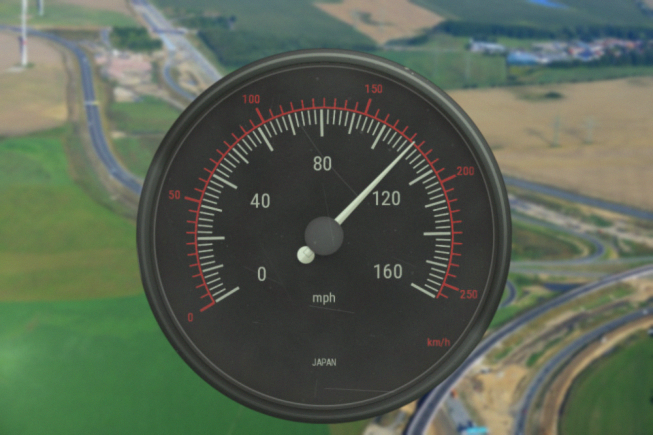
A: 110 (mph)
